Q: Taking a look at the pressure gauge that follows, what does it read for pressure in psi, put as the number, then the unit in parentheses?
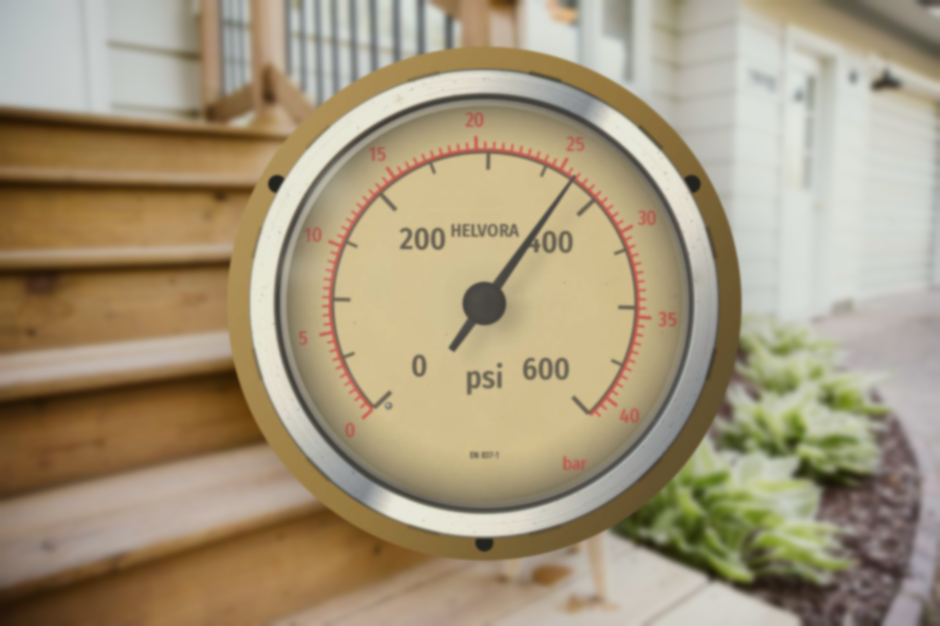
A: 375 (psi)
